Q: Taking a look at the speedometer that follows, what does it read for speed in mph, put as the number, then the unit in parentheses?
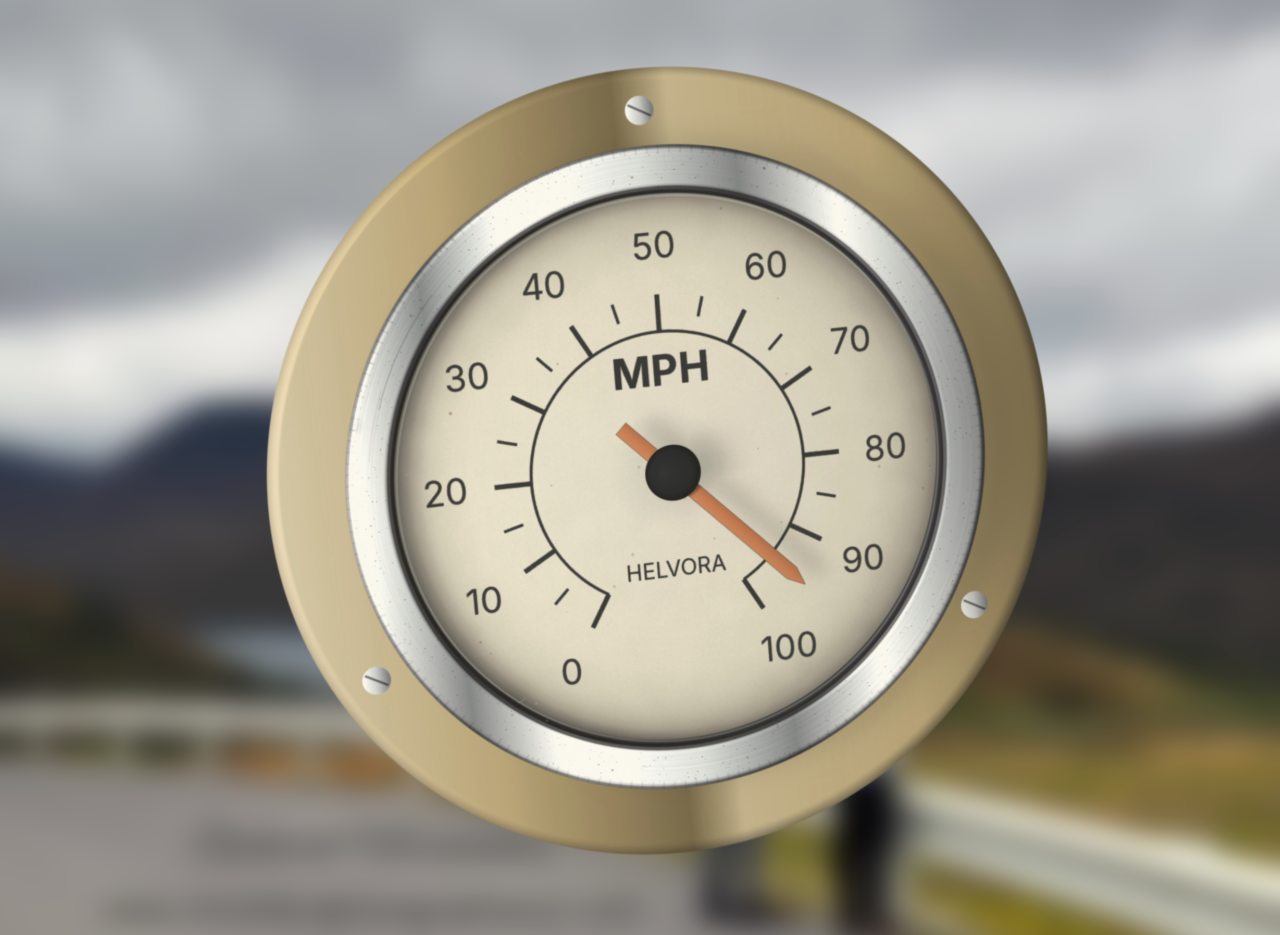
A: 95 (mph)
